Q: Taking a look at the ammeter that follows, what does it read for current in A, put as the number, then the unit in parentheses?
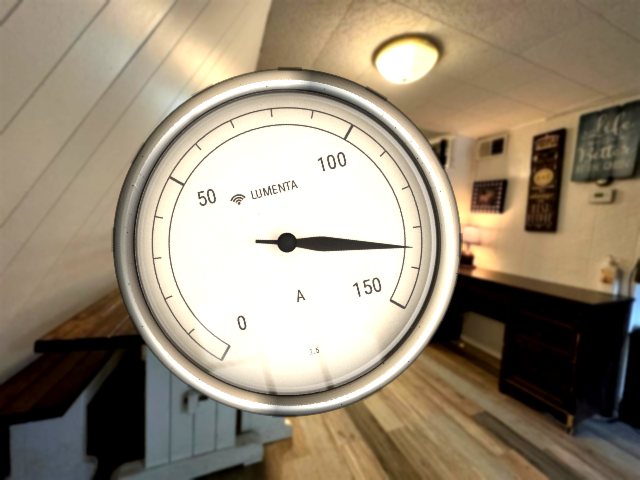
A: 135 (A)
